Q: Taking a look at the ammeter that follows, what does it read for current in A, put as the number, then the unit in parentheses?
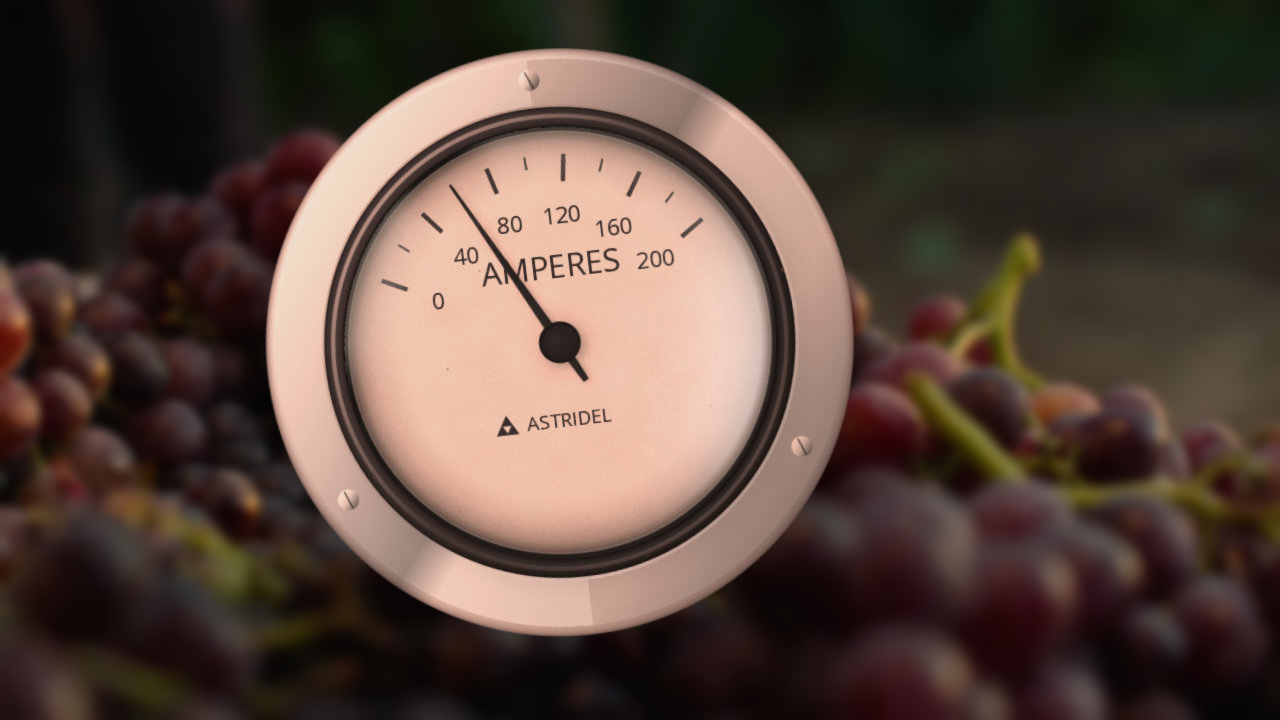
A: 60 (A)
